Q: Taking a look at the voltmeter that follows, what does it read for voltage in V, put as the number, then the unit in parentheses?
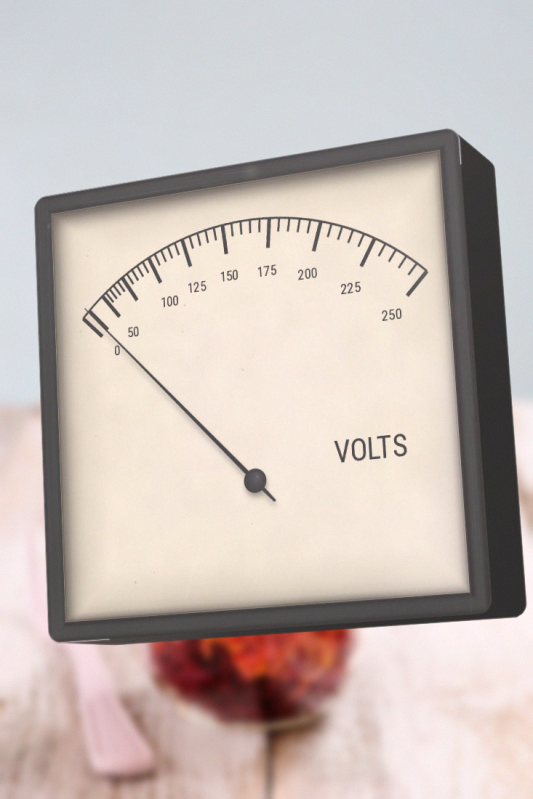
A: 25 (V)
